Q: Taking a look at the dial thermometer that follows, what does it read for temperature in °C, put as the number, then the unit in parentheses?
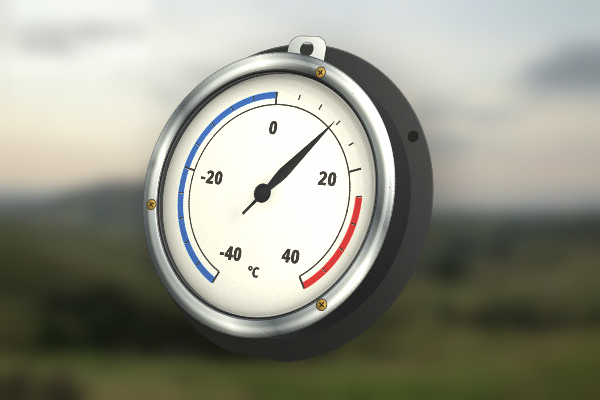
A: 12 (°C)
